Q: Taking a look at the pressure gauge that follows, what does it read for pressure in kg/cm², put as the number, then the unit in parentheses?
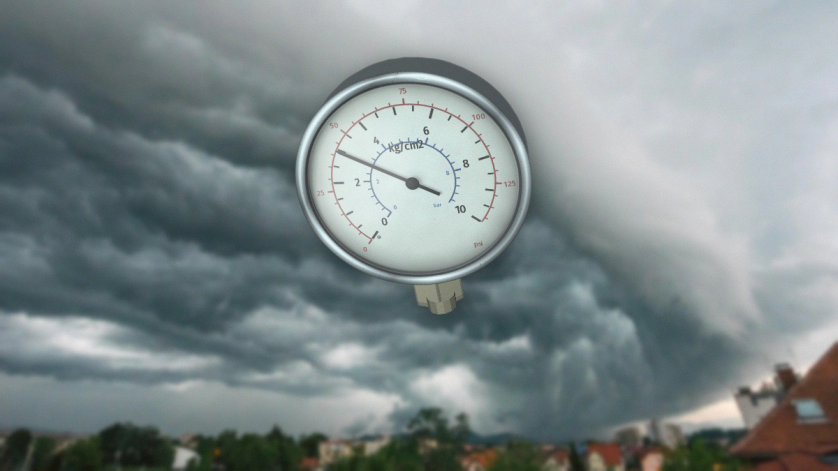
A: 3 (kg/cm²)
